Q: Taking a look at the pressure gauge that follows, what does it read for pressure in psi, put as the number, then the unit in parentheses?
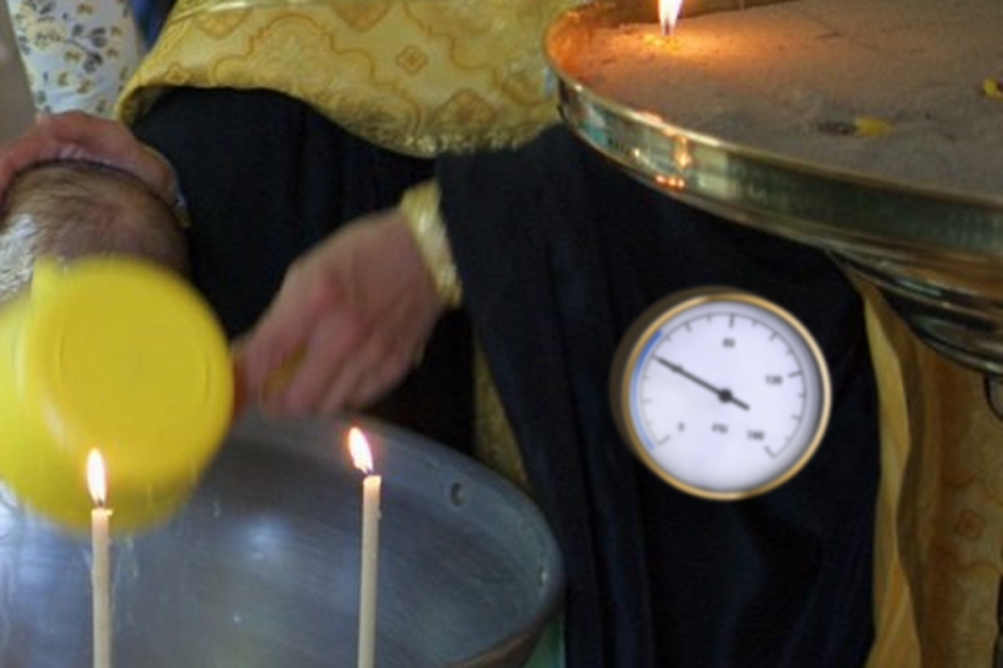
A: 40 (psi)
